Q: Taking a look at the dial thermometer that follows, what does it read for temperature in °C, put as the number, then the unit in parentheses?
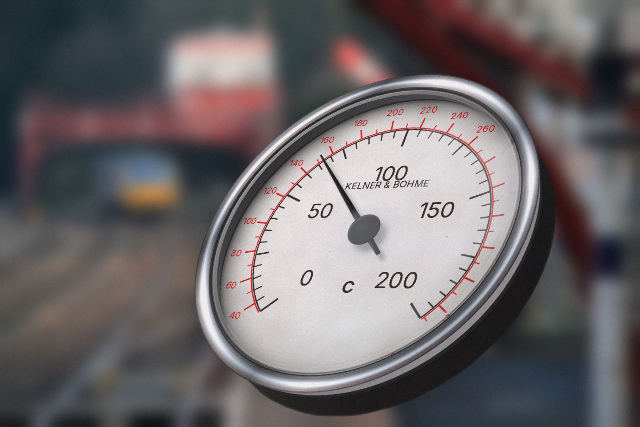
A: 67.5 (°C)
